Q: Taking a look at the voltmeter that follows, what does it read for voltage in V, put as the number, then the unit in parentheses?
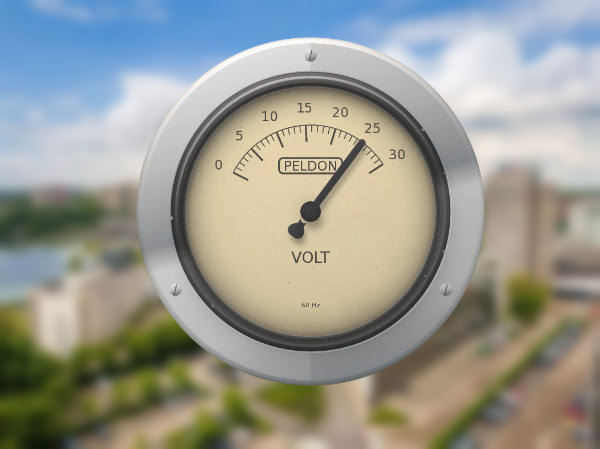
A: 25 (V)
